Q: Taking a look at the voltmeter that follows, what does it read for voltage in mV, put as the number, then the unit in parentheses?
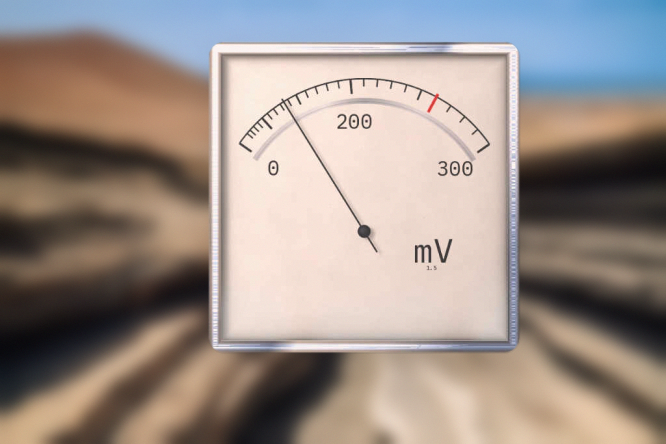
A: 135 (mV)
